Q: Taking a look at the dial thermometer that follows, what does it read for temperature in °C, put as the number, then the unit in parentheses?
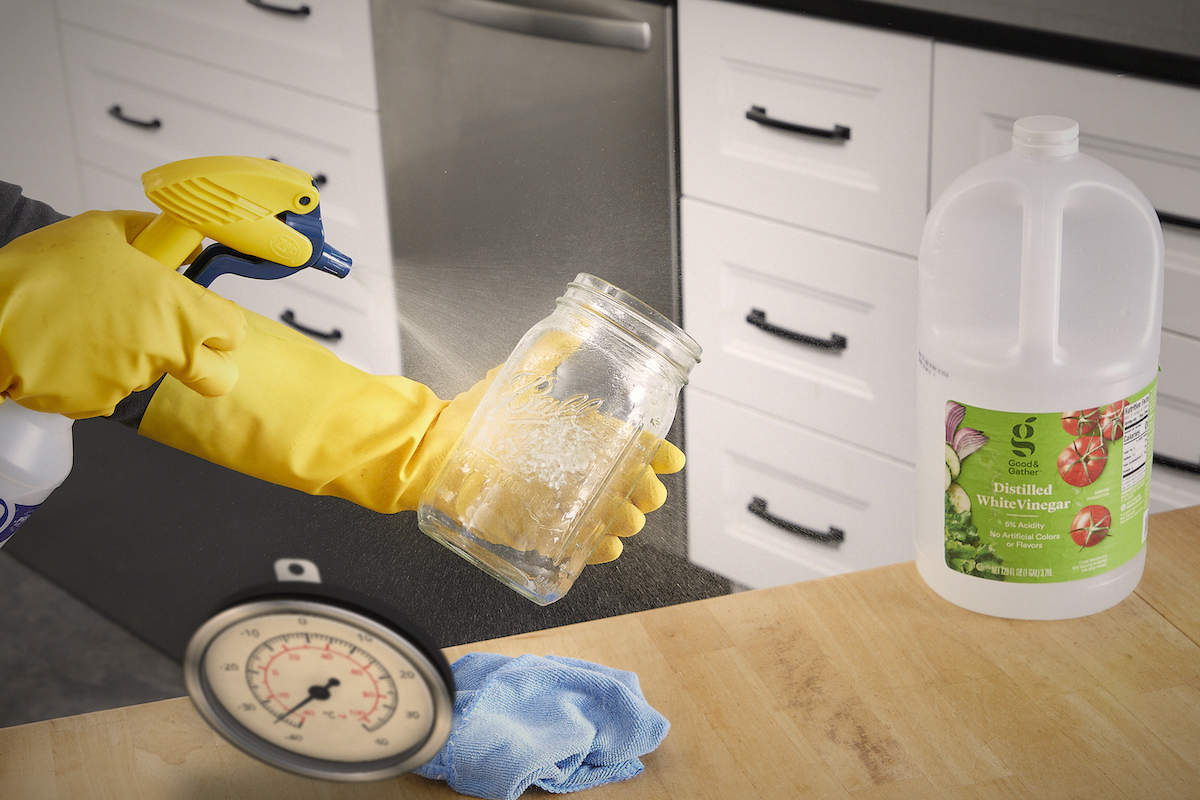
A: -35 (°C)
